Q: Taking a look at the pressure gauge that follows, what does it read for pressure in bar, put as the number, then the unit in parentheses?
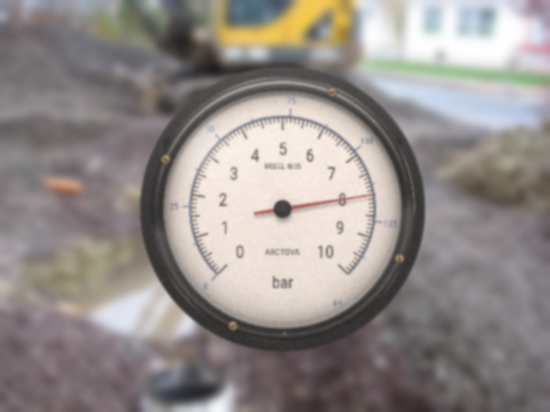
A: 8 (bar)
